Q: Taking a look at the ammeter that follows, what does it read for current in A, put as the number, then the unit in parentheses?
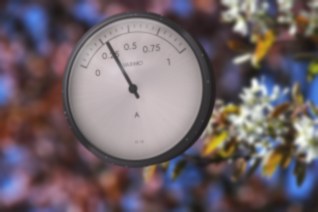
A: 0.3 (A)
